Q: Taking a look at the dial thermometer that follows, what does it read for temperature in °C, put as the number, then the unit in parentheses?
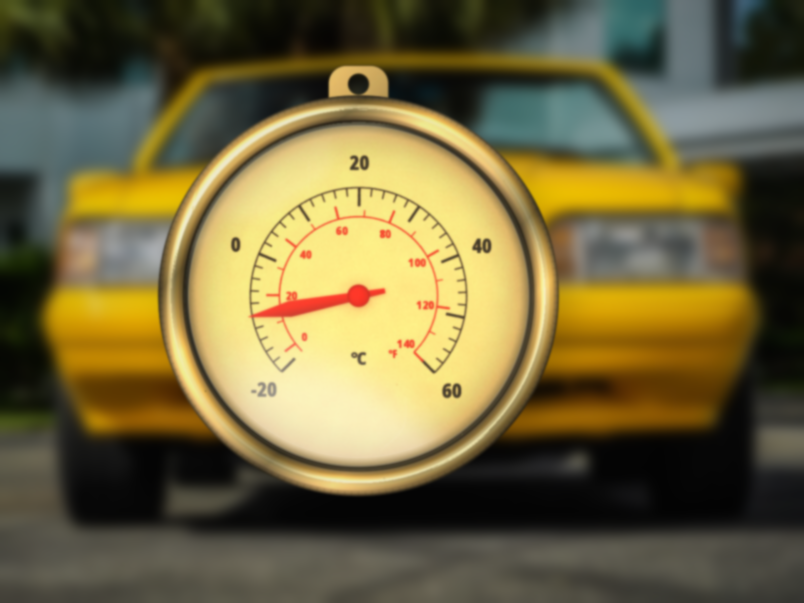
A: -10 (°C)
